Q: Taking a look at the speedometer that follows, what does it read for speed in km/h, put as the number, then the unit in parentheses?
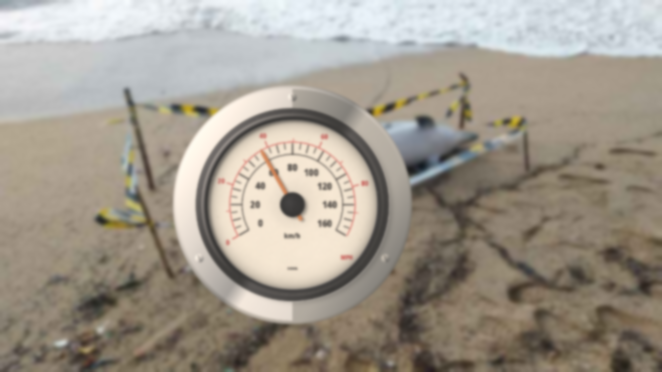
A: 60 (km/h)
